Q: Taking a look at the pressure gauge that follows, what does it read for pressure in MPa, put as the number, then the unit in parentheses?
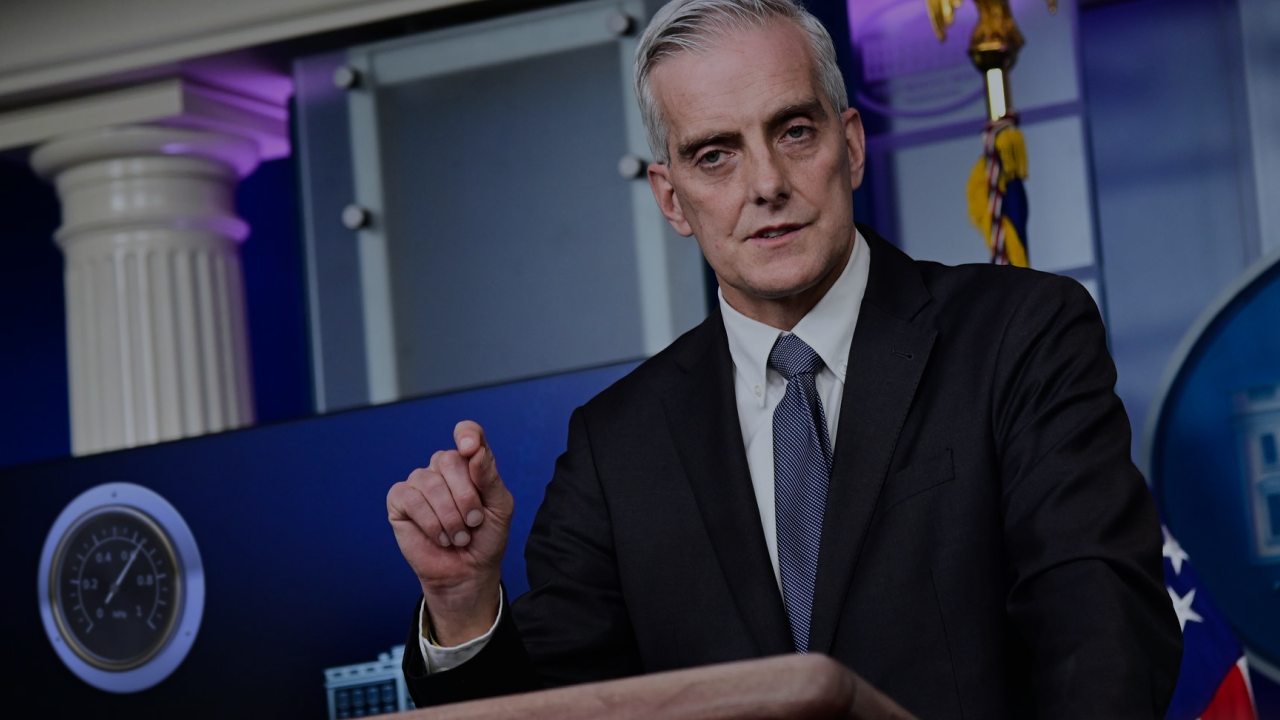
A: 0.65 (MPa)
